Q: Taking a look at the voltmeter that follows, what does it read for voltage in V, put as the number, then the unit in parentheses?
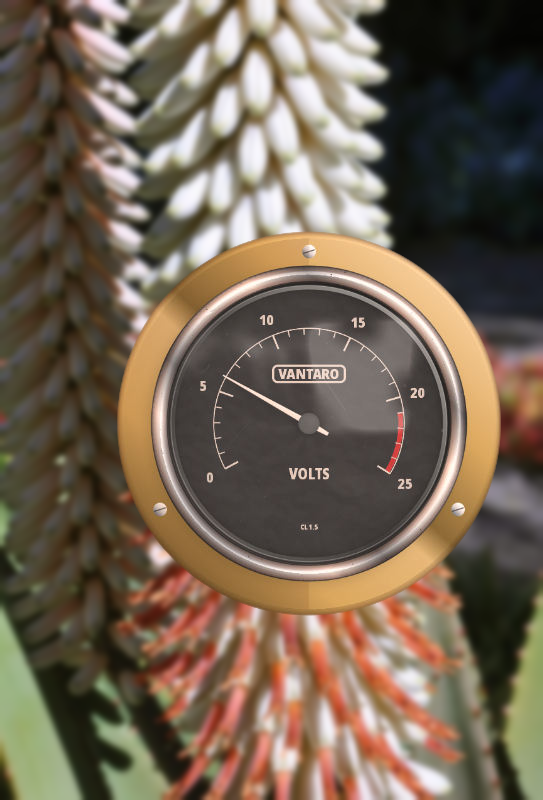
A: 6 (V)
